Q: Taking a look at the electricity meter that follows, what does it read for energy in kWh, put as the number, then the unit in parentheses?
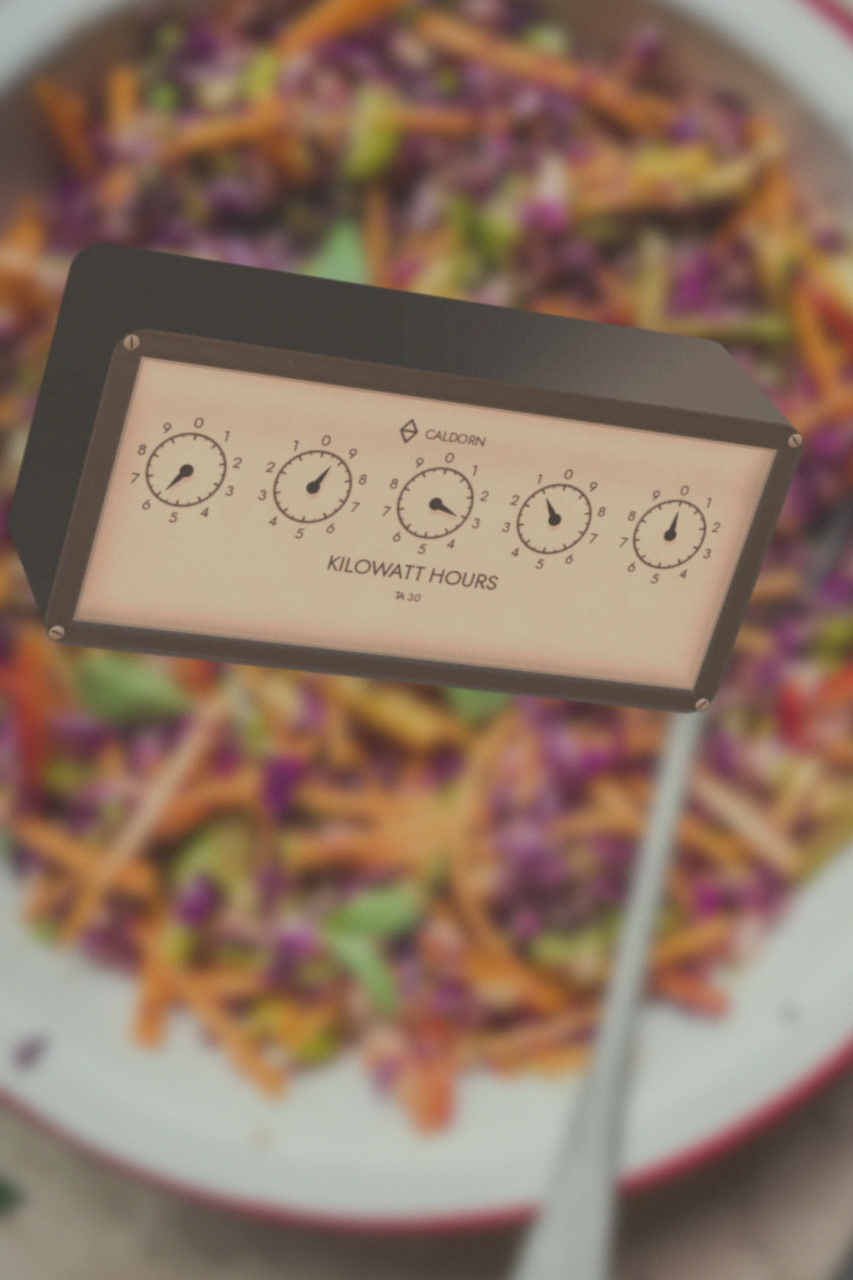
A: 59310 (kWh)
